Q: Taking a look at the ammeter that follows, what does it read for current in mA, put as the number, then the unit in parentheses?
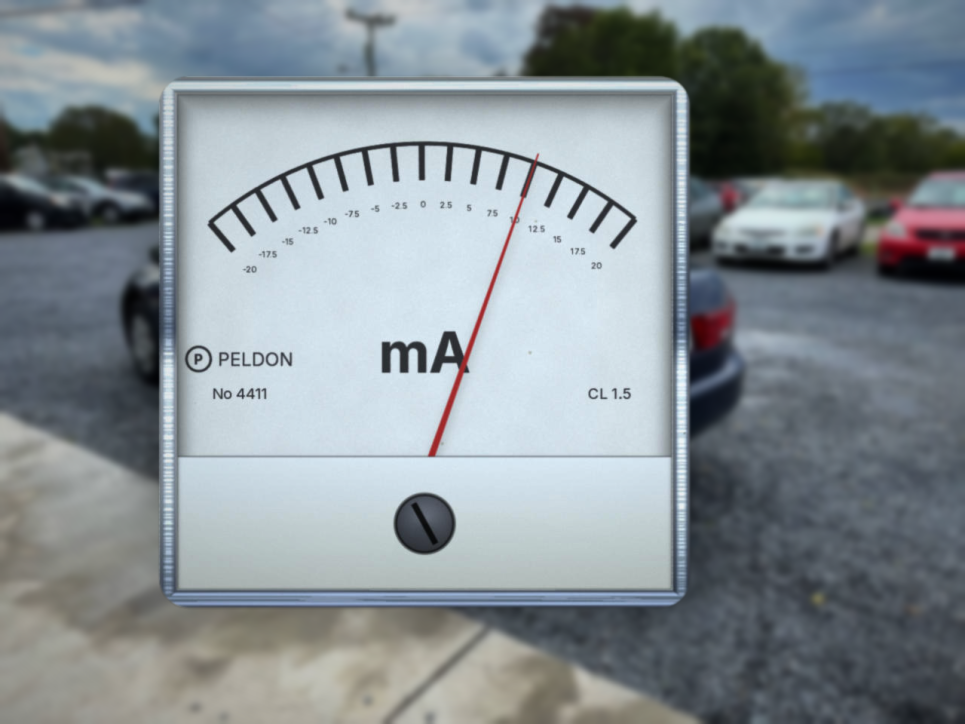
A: 10 (mA)
